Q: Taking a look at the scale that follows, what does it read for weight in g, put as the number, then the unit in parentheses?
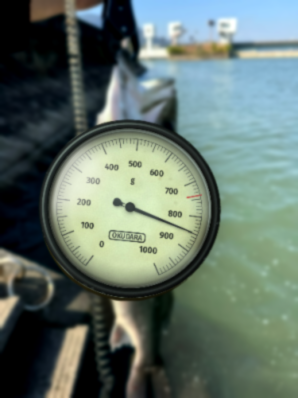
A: 850 (g)
